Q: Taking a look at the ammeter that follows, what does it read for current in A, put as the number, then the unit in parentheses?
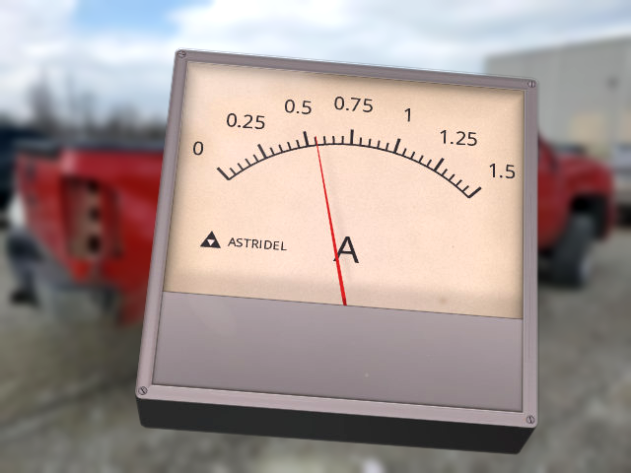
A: 0.55 (A)
